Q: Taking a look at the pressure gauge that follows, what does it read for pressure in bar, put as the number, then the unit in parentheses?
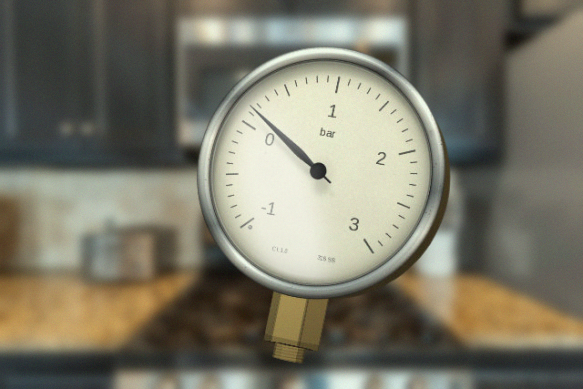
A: 0.15 (bar)
